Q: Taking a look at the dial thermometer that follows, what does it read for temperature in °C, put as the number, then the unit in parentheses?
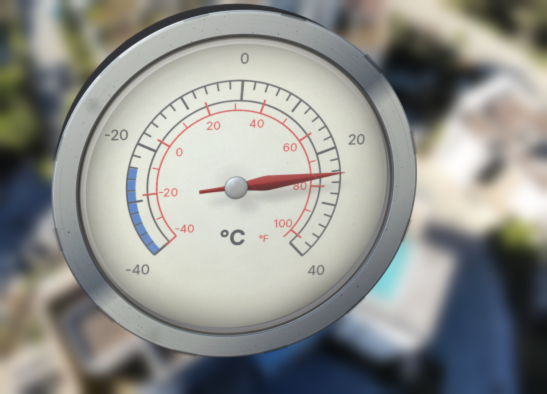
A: 24 (°C)
